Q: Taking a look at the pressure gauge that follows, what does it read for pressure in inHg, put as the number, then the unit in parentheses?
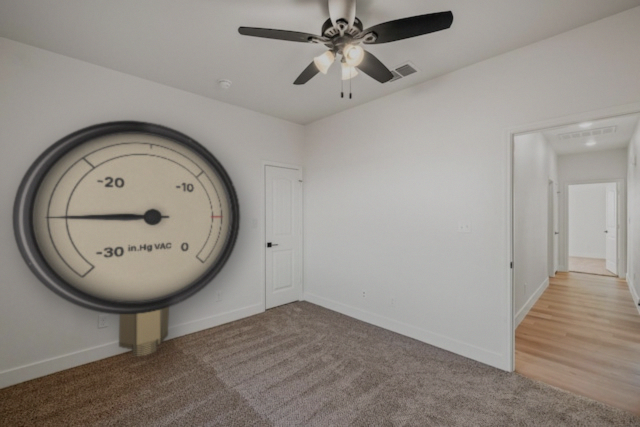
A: -25 (inHg)
